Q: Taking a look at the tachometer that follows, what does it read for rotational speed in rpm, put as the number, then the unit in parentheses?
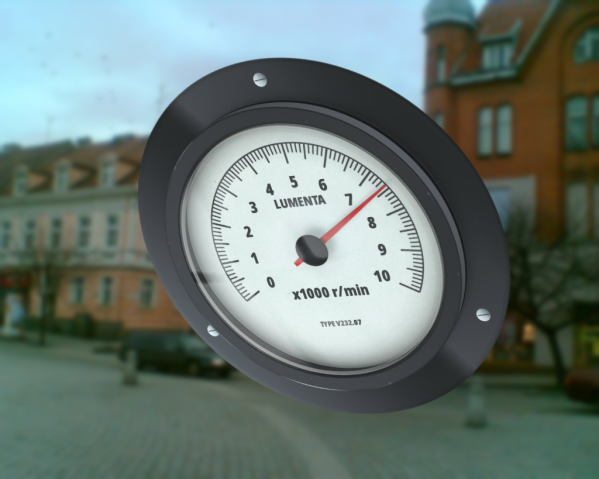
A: 7400 (rpm)
